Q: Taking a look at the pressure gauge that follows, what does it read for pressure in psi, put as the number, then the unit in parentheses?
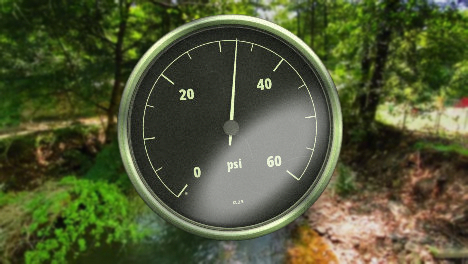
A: 32.5 (psi)
